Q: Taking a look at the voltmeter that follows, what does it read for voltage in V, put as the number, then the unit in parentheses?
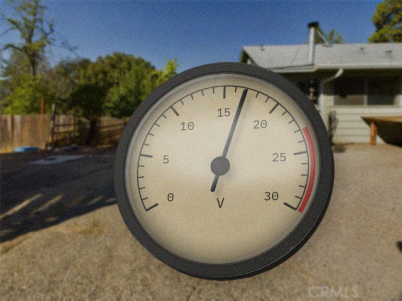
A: 17 (V)
